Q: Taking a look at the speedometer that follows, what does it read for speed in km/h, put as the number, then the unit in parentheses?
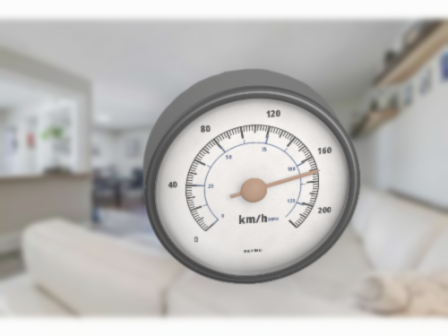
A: 170 (km/h)
